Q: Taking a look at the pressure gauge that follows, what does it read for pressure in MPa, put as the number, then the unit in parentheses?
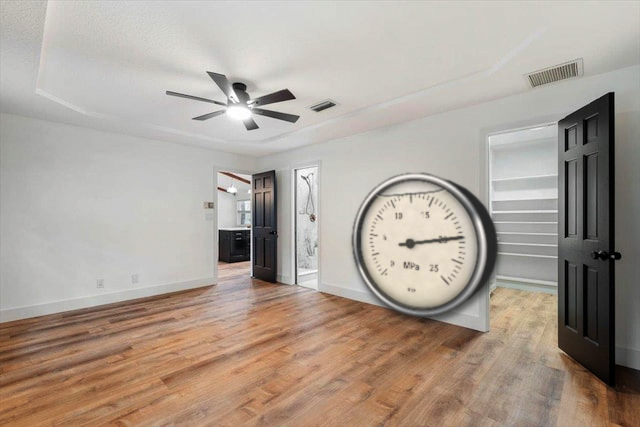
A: 20 (MPa)
